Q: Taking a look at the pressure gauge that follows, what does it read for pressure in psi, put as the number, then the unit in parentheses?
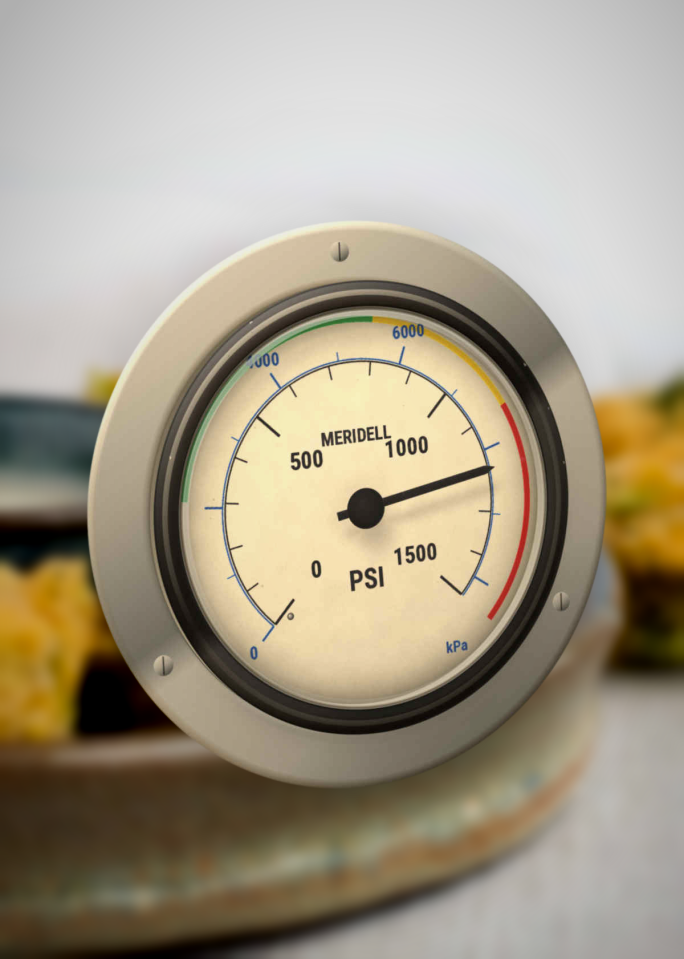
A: 1200 (psi)
